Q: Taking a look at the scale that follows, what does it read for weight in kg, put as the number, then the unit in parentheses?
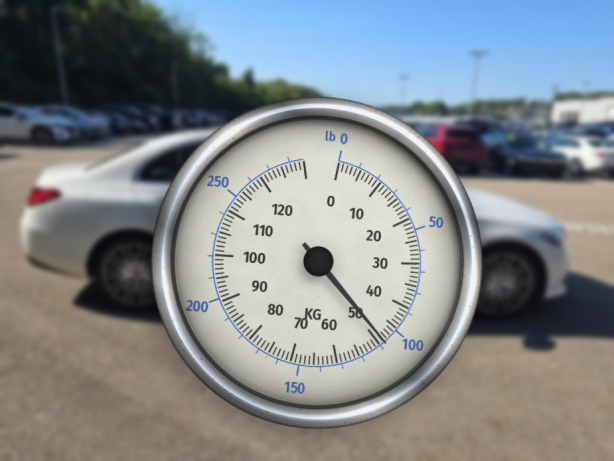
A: 49 (kg)
